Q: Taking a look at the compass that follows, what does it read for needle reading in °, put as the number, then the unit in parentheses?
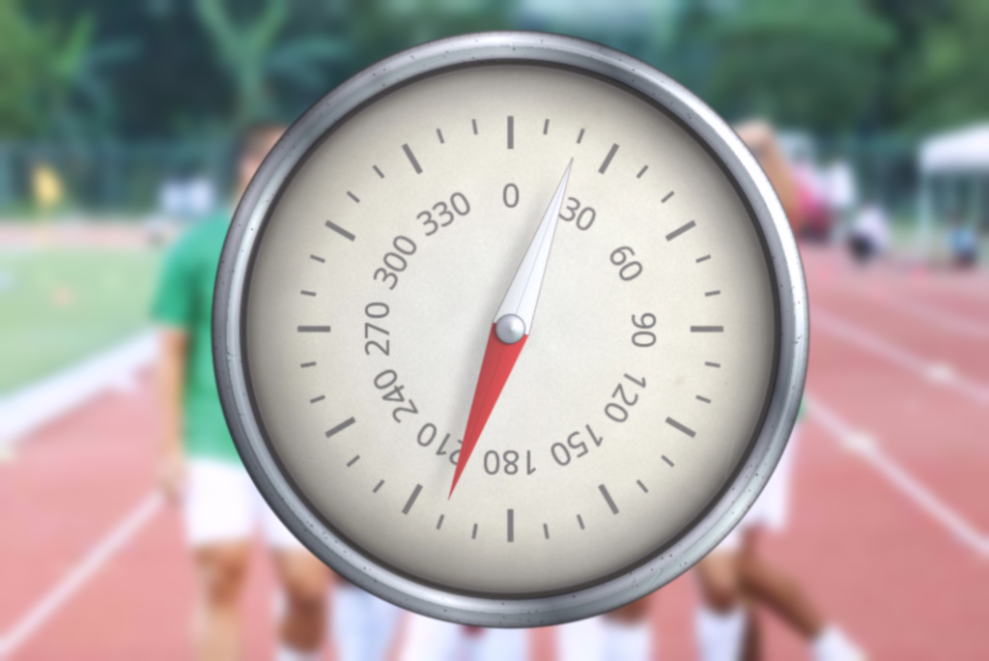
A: 200 (°)
